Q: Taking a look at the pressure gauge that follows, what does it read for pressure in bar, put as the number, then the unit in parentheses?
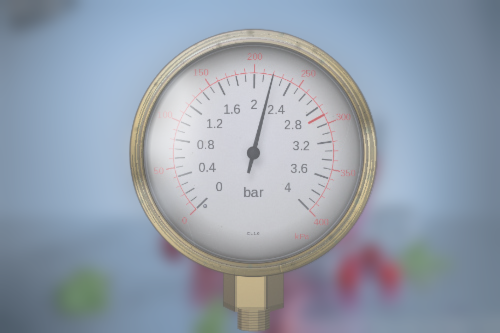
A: 2.2 (bar)
